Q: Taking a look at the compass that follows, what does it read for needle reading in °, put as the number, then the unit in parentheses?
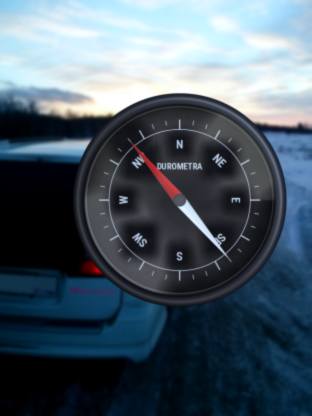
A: 320 (°)
